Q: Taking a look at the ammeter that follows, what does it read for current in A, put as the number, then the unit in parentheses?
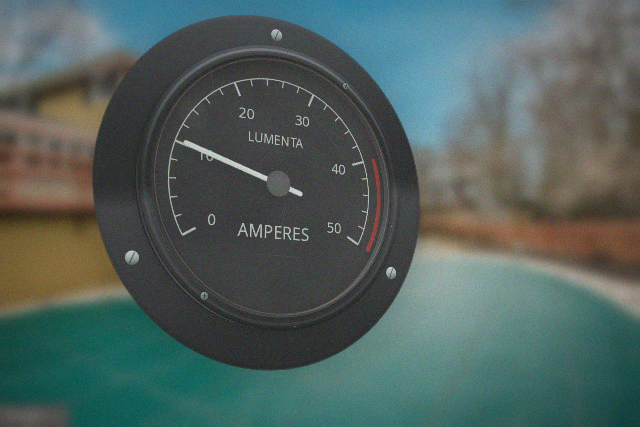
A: 10 (A)
